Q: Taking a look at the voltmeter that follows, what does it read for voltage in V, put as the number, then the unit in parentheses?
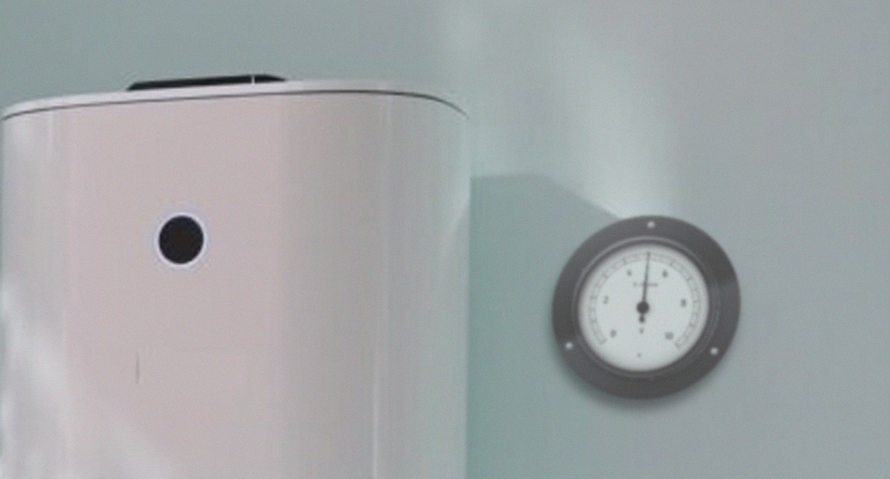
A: 5 (V)
